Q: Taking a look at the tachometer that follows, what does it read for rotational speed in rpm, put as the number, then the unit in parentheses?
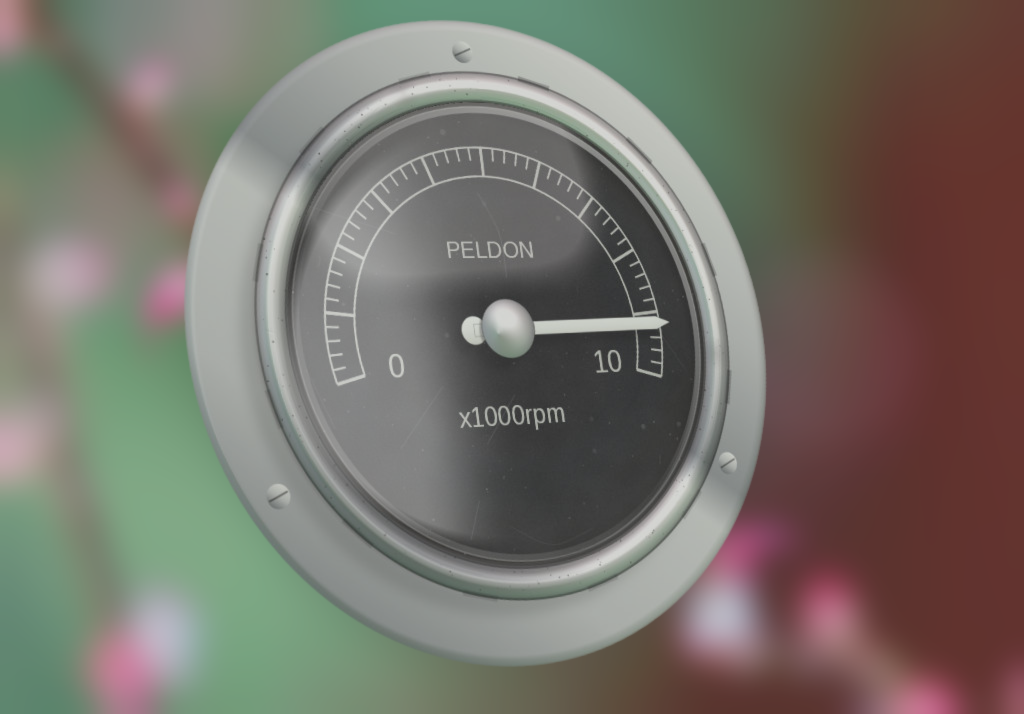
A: 9200 (rpm)
